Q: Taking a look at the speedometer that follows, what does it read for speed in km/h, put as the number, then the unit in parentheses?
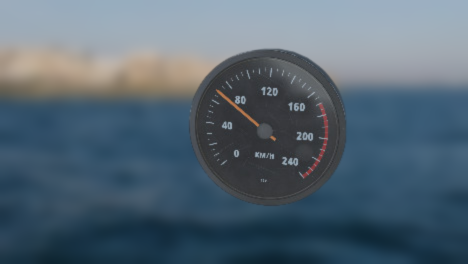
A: 70 (km/h)
